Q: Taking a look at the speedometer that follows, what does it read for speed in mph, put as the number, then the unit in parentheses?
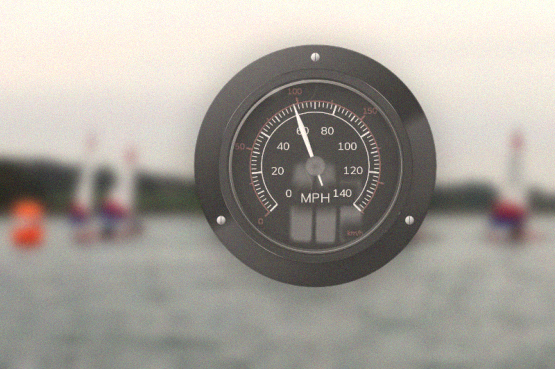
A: 60 (mph)
